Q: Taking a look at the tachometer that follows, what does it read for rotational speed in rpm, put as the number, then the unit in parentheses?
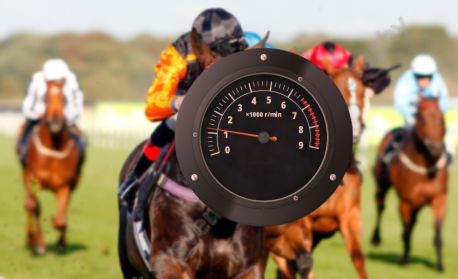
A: 1200 (rpm)
